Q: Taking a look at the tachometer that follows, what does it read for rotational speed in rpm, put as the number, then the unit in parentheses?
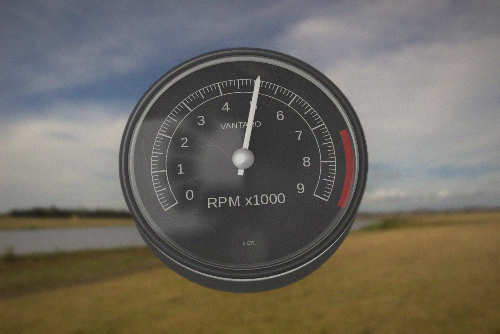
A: 5000 (rpm)
